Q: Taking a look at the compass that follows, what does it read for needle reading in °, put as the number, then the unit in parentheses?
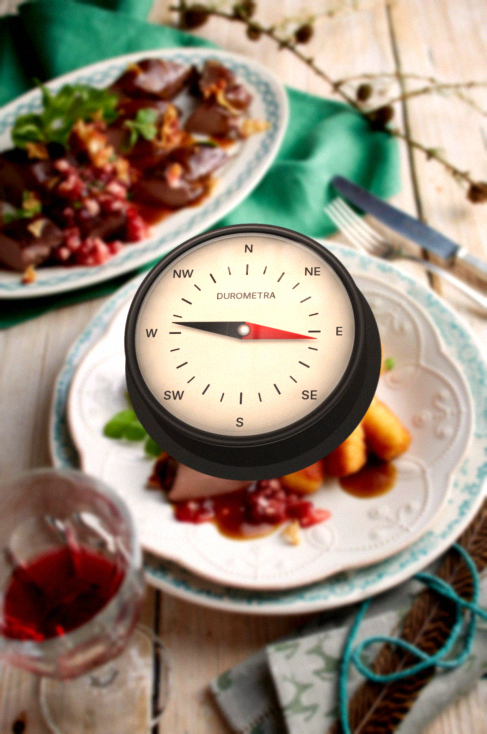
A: 97.5 (°)
